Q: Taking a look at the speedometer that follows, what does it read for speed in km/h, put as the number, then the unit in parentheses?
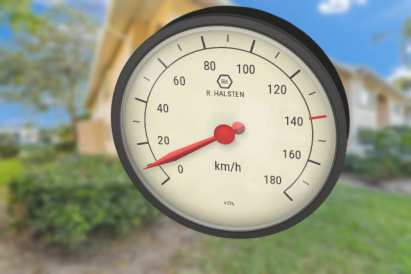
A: 10 (km/h)
